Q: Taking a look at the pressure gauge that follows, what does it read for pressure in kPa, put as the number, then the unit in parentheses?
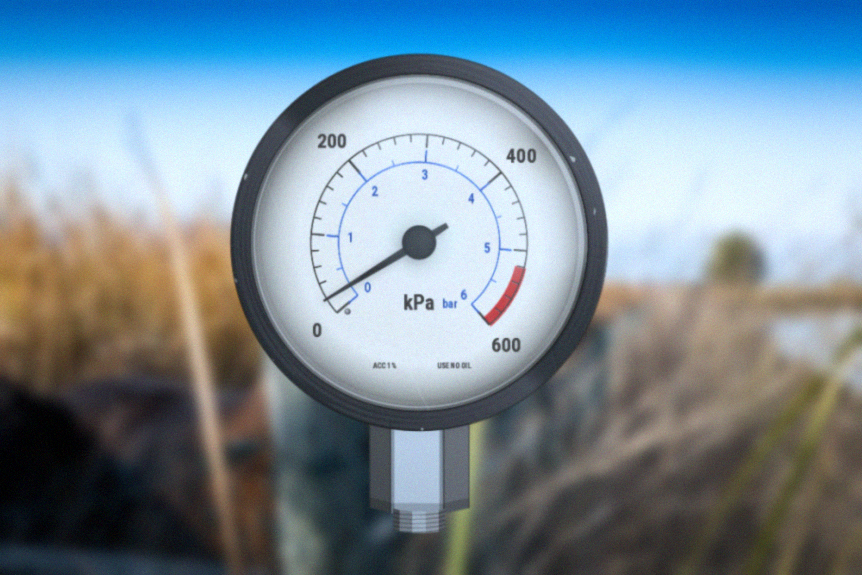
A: 20 (kPa)
